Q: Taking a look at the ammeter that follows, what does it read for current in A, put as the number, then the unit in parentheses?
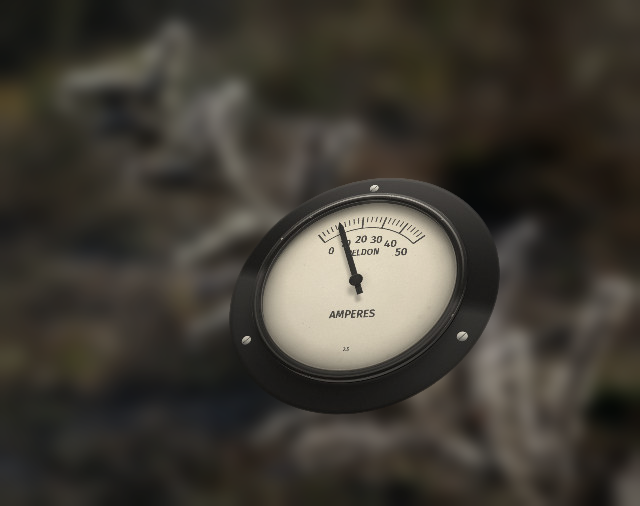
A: 10 (A)
